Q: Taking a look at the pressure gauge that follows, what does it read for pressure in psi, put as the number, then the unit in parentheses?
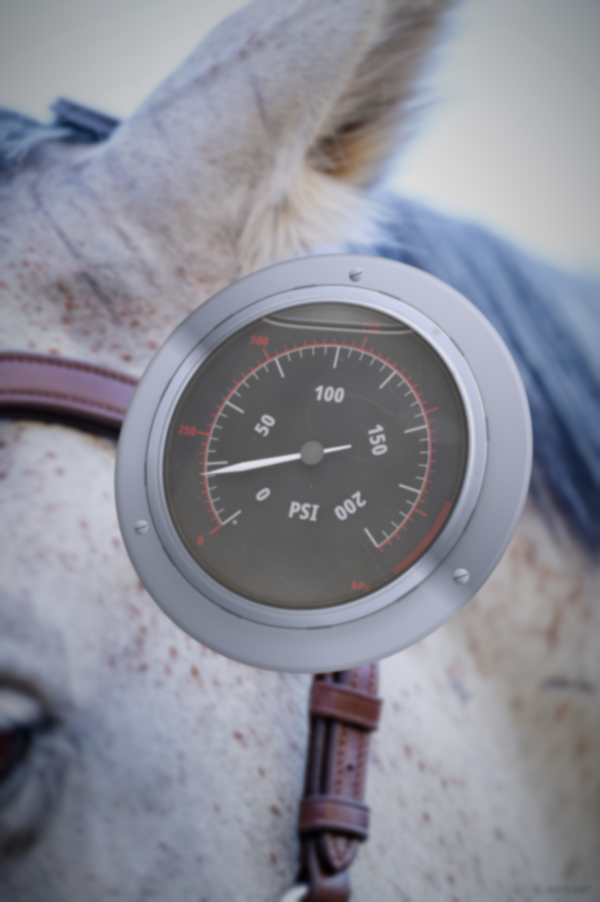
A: 20 (psi)
